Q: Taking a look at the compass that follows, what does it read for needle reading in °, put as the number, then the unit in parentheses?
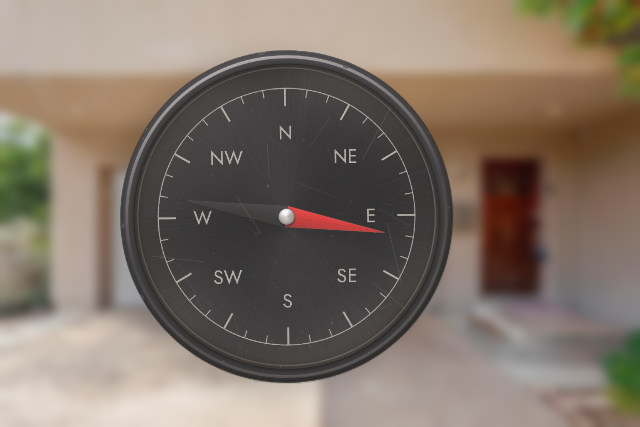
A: 100 (°)
